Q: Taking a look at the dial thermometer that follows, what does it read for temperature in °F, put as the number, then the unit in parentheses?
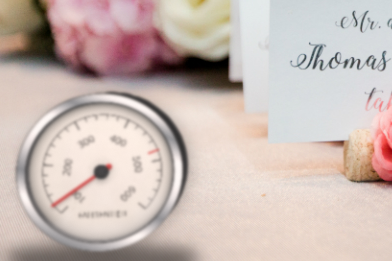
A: 120 (°F)
